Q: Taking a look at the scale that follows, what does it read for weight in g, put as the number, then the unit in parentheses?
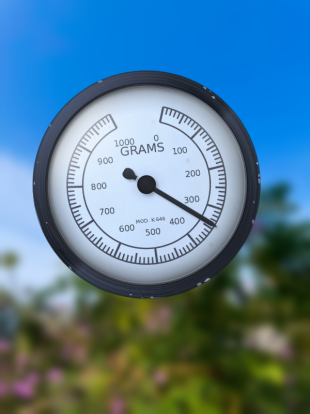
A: 340 (g)
